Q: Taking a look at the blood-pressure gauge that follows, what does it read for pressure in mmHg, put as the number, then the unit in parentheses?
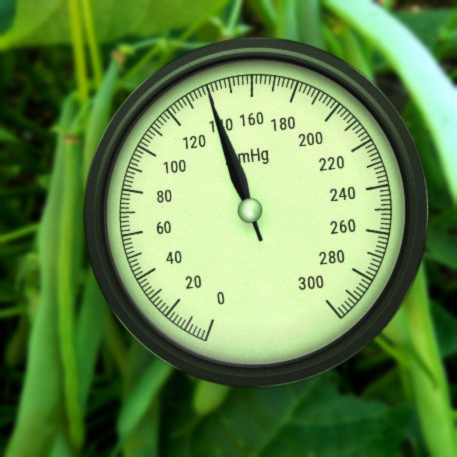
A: 140 (mmHg)
